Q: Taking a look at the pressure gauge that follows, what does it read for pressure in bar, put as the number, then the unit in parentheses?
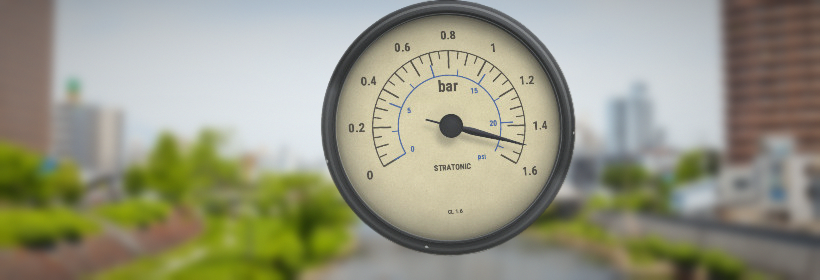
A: 1.5 (bar)
